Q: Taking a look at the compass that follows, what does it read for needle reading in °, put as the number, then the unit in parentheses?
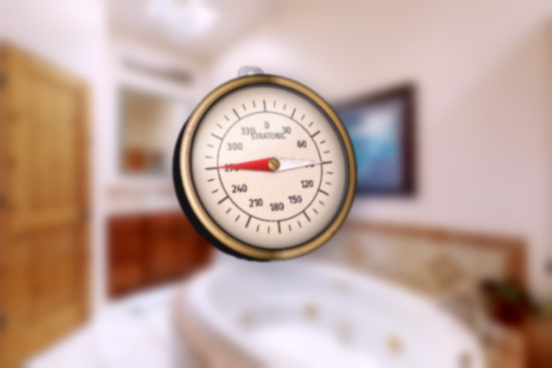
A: 270 (°)
